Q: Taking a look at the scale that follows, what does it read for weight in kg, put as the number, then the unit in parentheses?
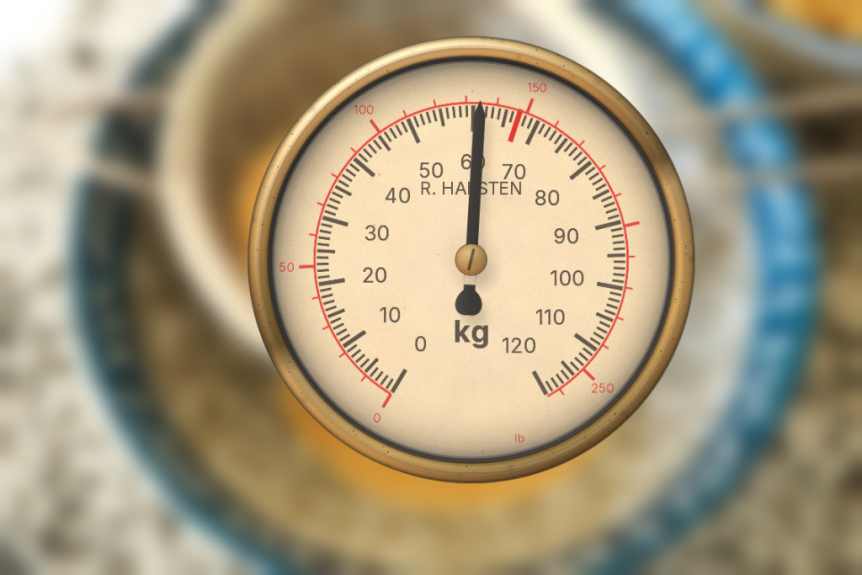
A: 61 (kg)
